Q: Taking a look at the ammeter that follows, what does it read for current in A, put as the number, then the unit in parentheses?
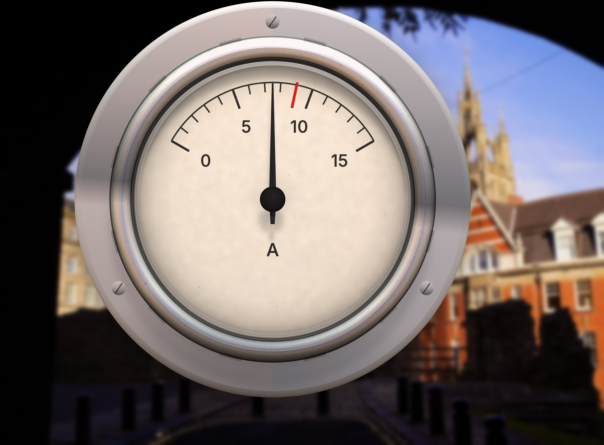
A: 7.5 (A)
